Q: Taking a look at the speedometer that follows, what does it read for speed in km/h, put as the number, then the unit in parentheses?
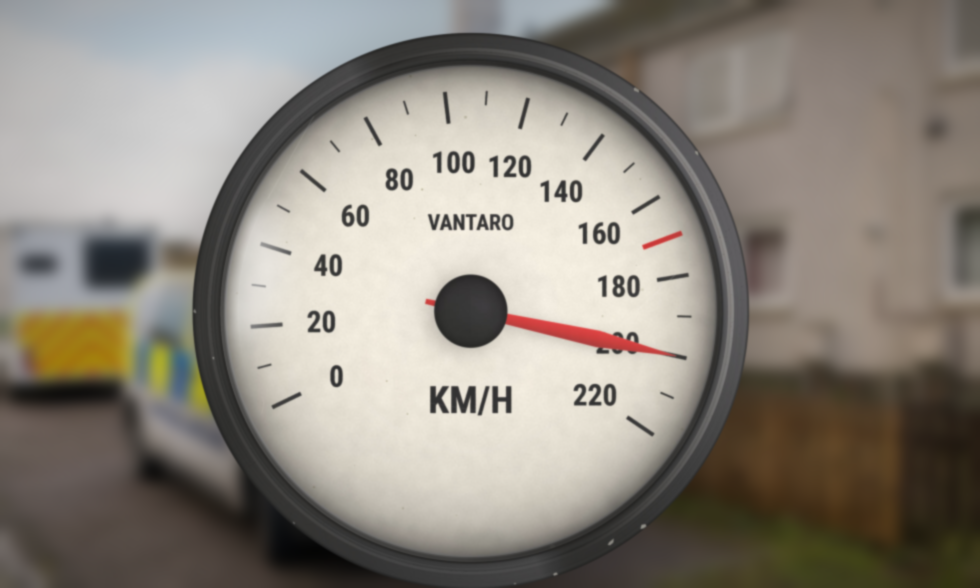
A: 200 (km/h)
